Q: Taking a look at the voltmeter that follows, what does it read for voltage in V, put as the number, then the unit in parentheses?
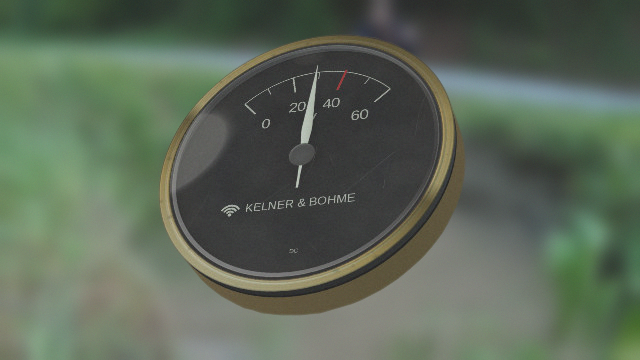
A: 30 (V)
